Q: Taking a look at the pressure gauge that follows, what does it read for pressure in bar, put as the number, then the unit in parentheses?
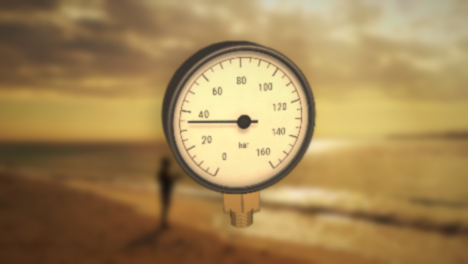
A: 35 (bar)
